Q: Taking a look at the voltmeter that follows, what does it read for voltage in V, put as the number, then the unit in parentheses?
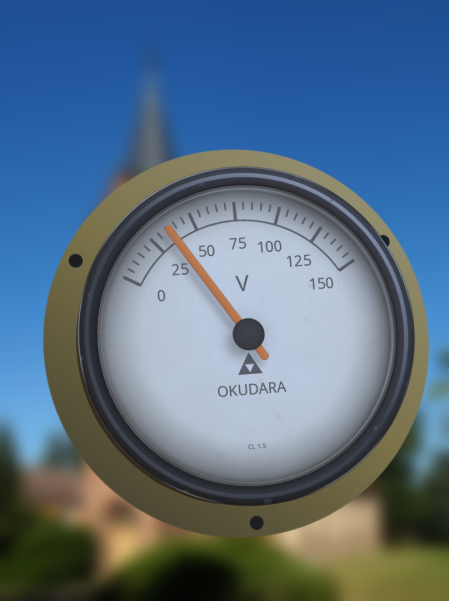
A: 35 (V)
